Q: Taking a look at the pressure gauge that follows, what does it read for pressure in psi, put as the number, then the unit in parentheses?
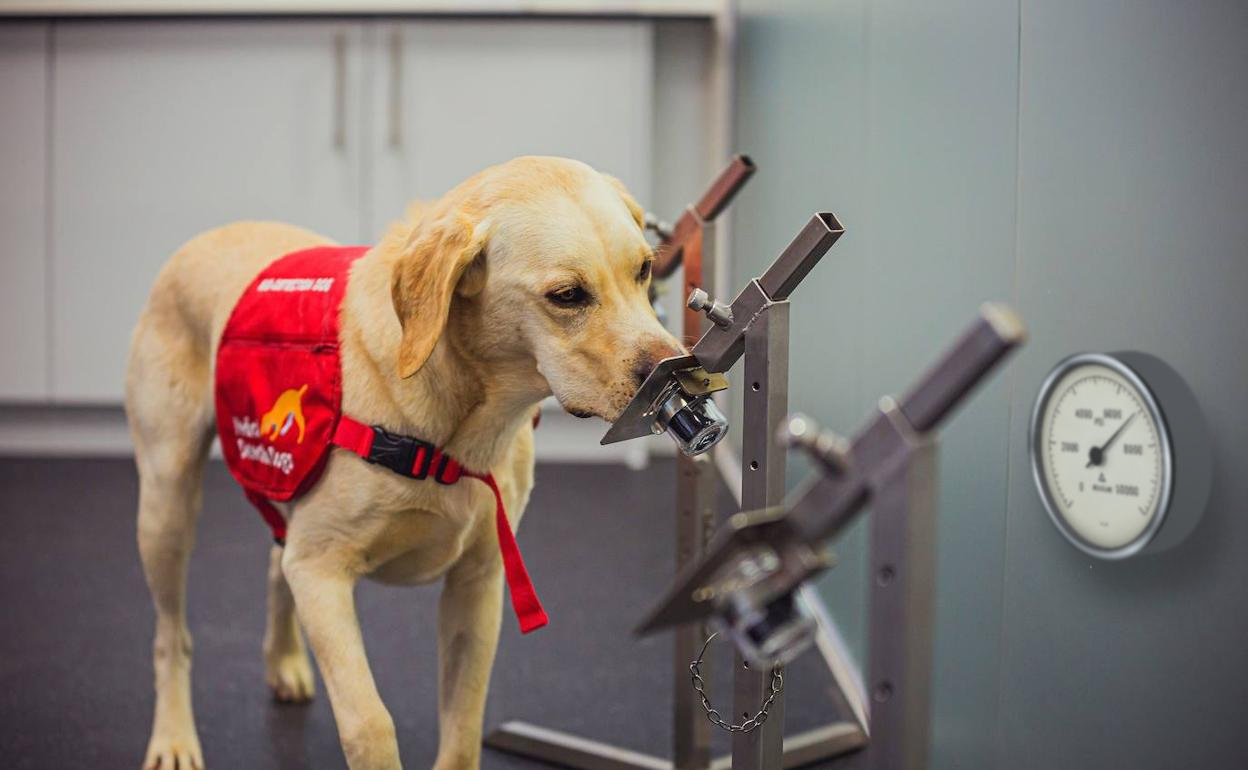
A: 7000 (psi)
